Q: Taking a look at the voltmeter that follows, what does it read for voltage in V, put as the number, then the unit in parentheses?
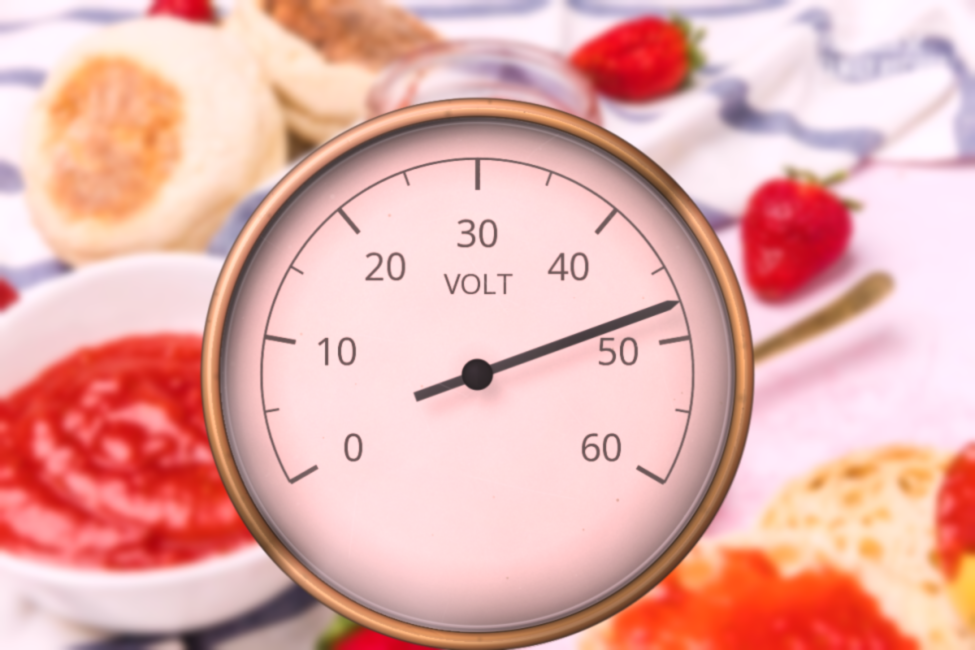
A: 47.5 (V)
